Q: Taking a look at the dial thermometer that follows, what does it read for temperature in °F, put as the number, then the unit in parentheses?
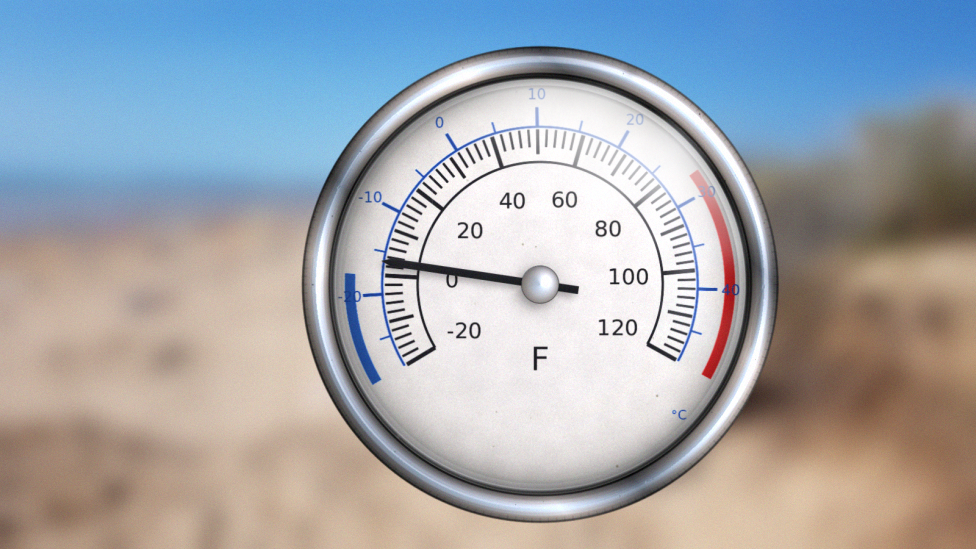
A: 3 (°F)
